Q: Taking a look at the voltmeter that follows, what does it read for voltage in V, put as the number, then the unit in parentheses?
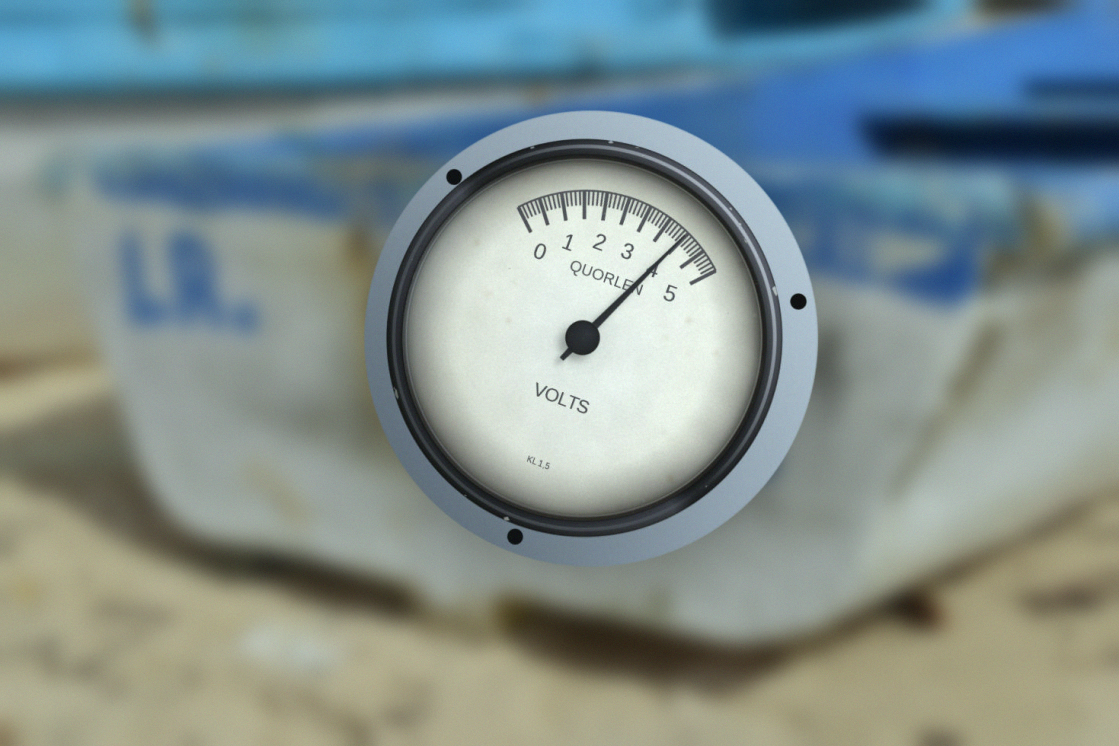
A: 4 (V)
